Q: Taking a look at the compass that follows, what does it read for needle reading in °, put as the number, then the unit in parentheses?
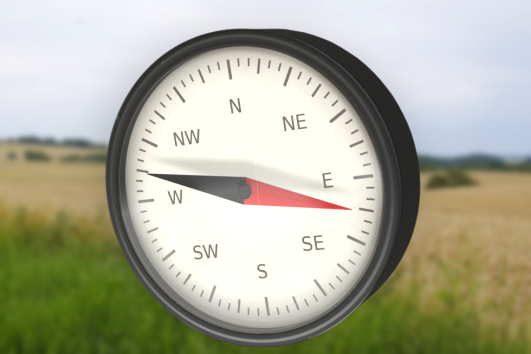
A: 105 (°)
